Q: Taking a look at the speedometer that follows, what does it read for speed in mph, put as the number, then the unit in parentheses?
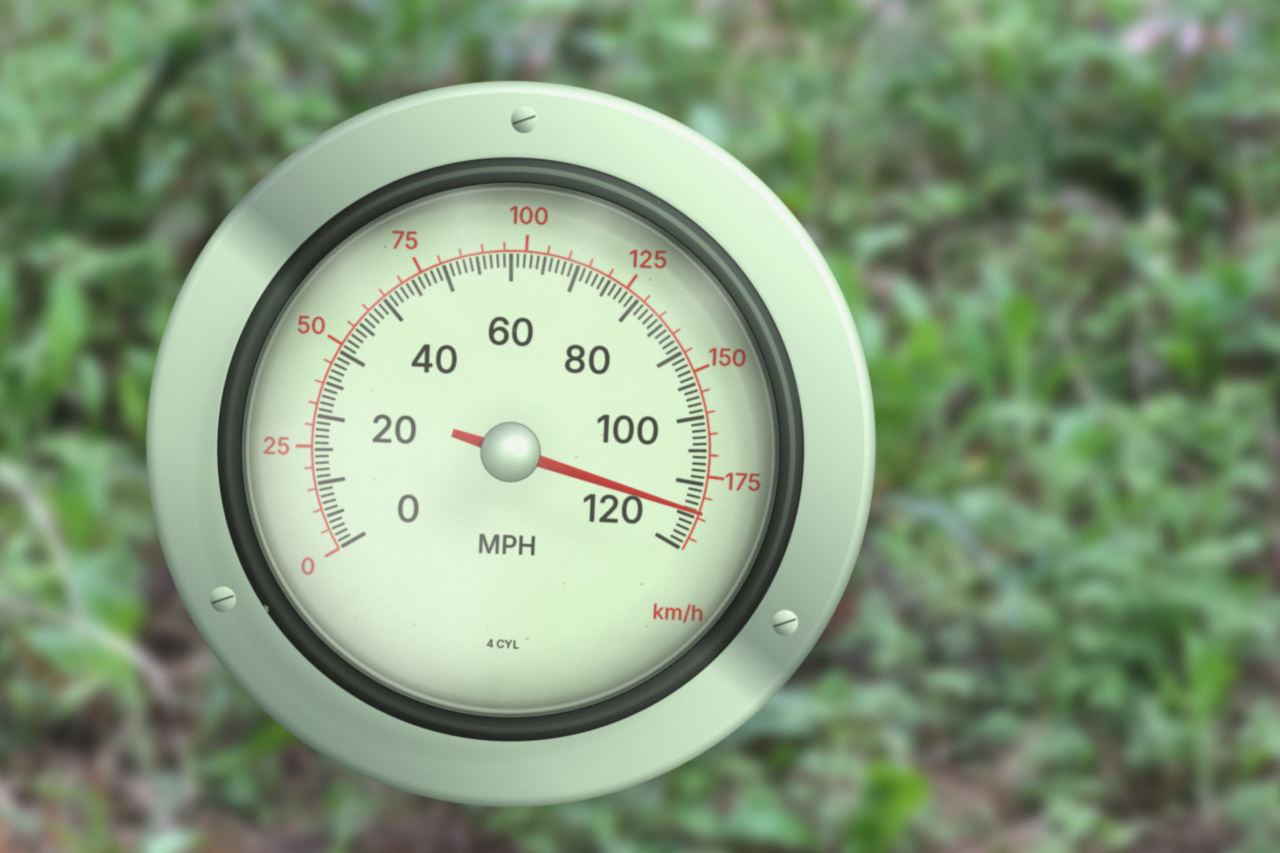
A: 114 (mph)
